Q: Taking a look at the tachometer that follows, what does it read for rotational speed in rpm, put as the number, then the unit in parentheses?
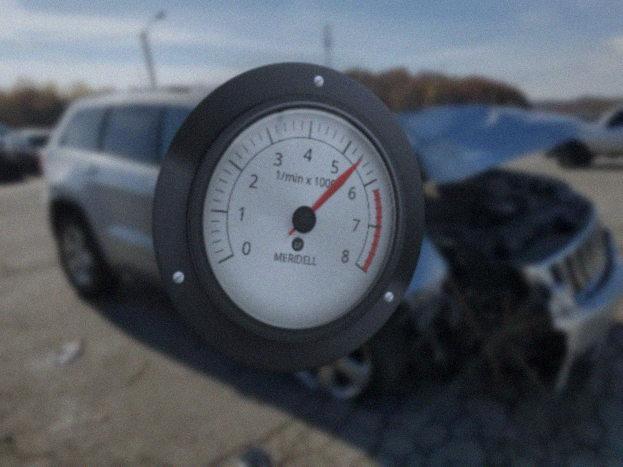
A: 5400 (rpm)
